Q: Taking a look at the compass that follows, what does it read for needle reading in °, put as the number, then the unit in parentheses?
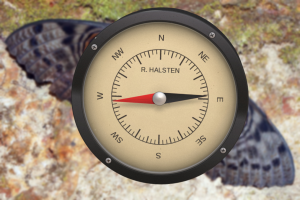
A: 265 (°)
